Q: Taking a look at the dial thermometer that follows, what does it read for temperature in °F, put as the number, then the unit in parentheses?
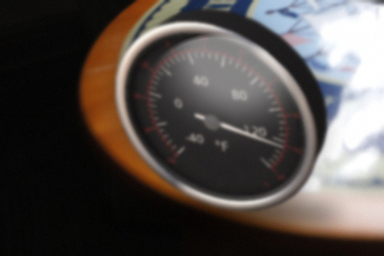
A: 120 (°F)
